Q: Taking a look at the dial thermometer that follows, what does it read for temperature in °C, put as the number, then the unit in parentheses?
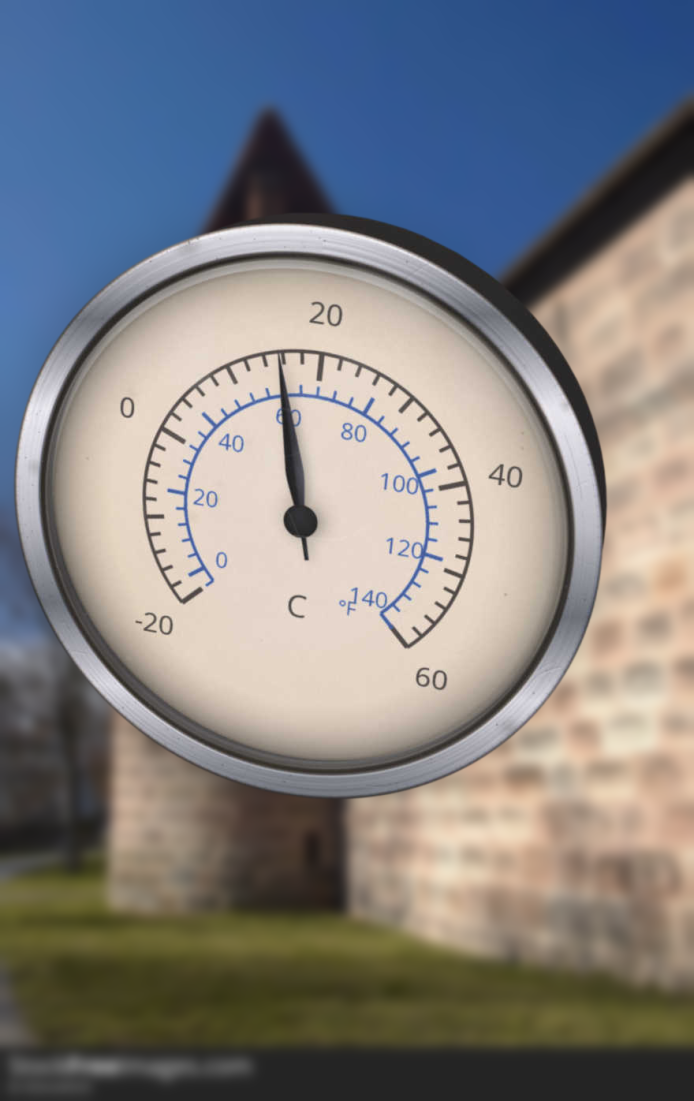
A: 16 (°C)
